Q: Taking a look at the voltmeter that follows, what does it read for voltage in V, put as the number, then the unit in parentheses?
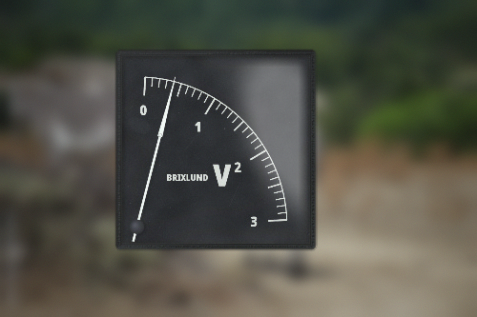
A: 0.4 (V)
